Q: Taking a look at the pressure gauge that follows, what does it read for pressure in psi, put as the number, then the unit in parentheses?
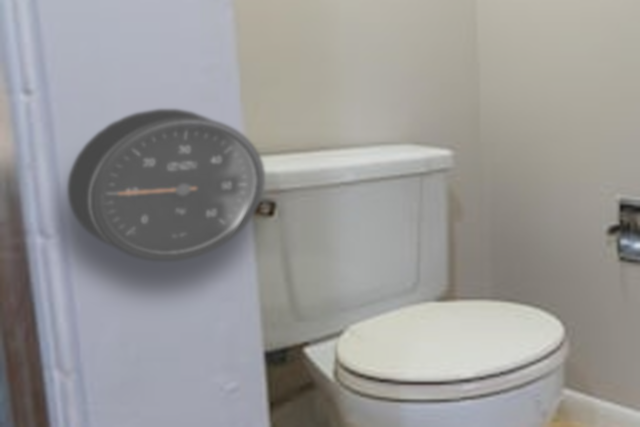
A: 10 (psi)
